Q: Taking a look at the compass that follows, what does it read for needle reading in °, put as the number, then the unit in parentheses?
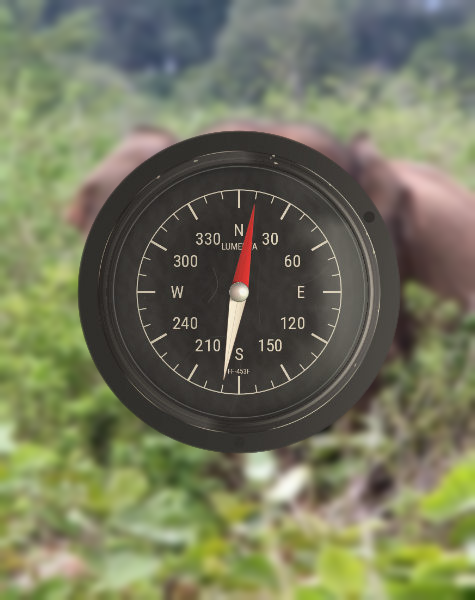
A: 10 (°)
